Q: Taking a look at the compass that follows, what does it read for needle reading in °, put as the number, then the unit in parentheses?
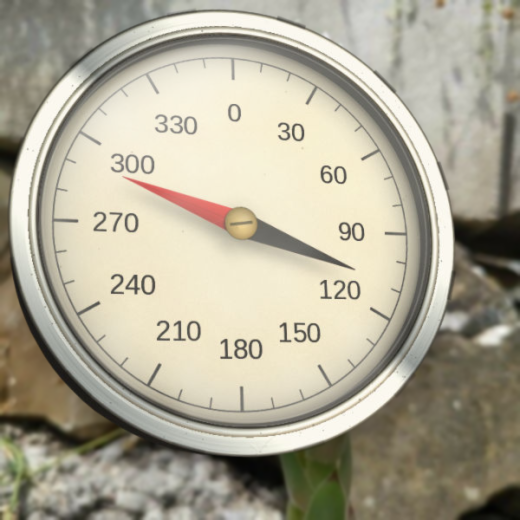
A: 290 (°)
